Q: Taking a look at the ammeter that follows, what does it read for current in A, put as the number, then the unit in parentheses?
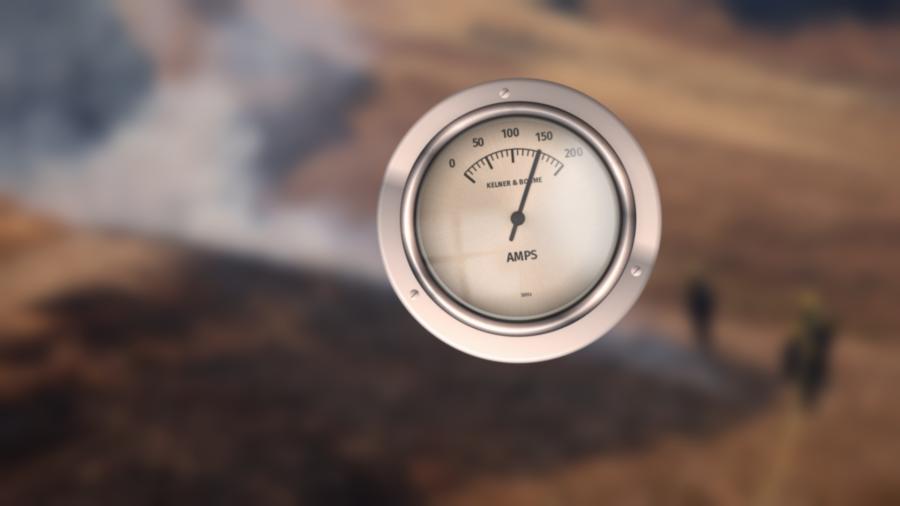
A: 150 (A)
